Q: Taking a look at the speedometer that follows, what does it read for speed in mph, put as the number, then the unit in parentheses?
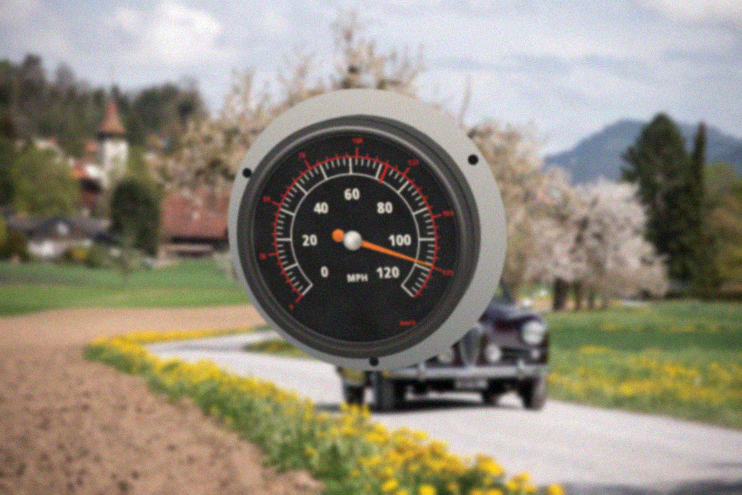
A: 108 (mph)
